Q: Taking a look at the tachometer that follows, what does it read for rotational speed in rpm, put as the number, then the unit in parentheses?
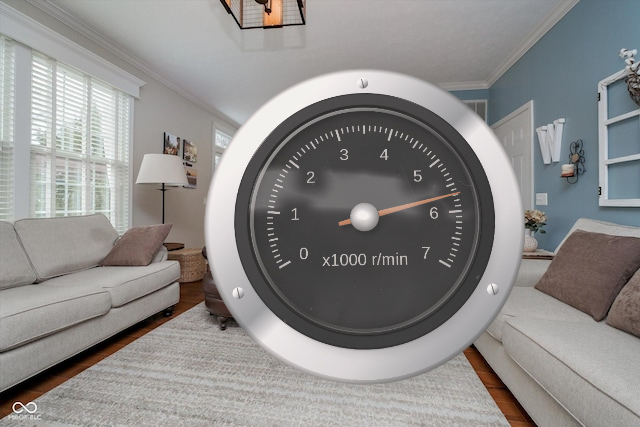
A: 5700 (rpm)
